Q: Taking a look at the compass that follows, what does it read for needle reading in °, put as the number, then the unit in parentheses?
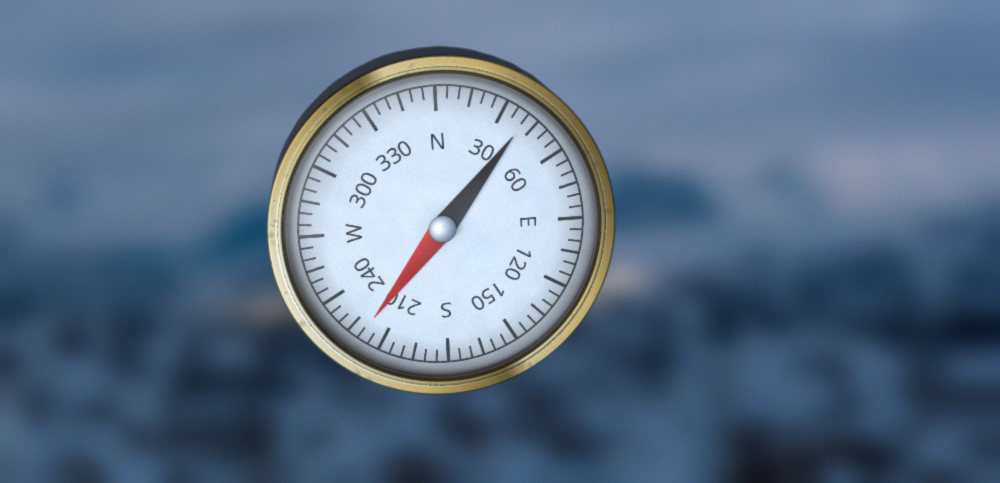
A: 220 (°)
